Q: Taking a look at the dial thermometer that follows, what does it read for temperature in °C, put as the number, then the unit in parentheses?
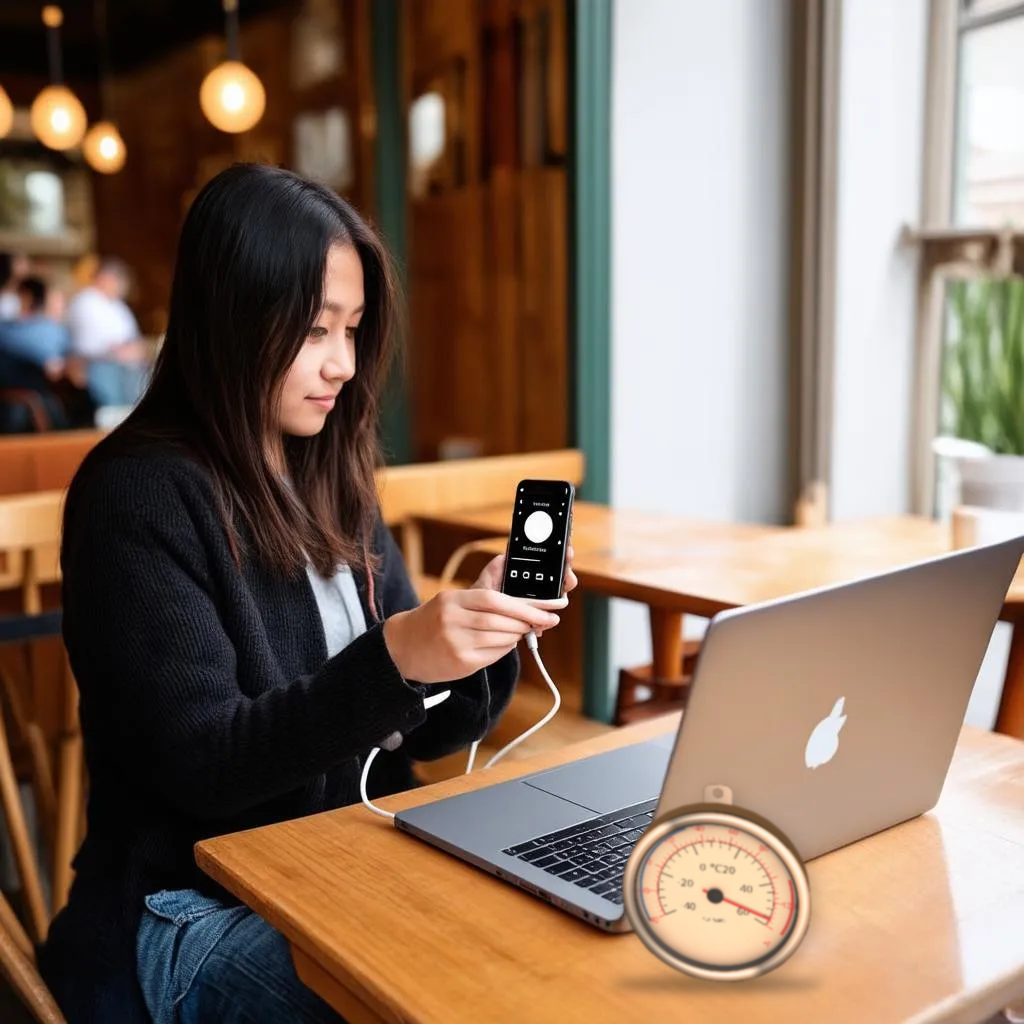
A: 56 (°C)
